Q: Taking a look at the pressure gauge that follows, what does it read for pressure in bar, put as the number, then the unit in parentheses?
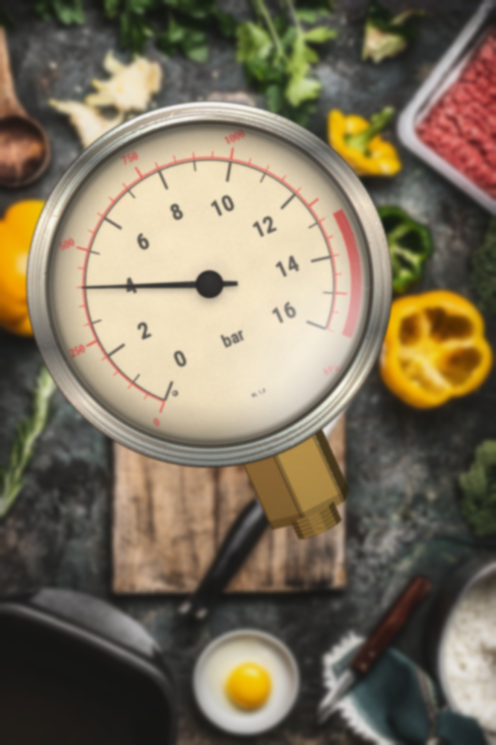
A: 4 (bar)
